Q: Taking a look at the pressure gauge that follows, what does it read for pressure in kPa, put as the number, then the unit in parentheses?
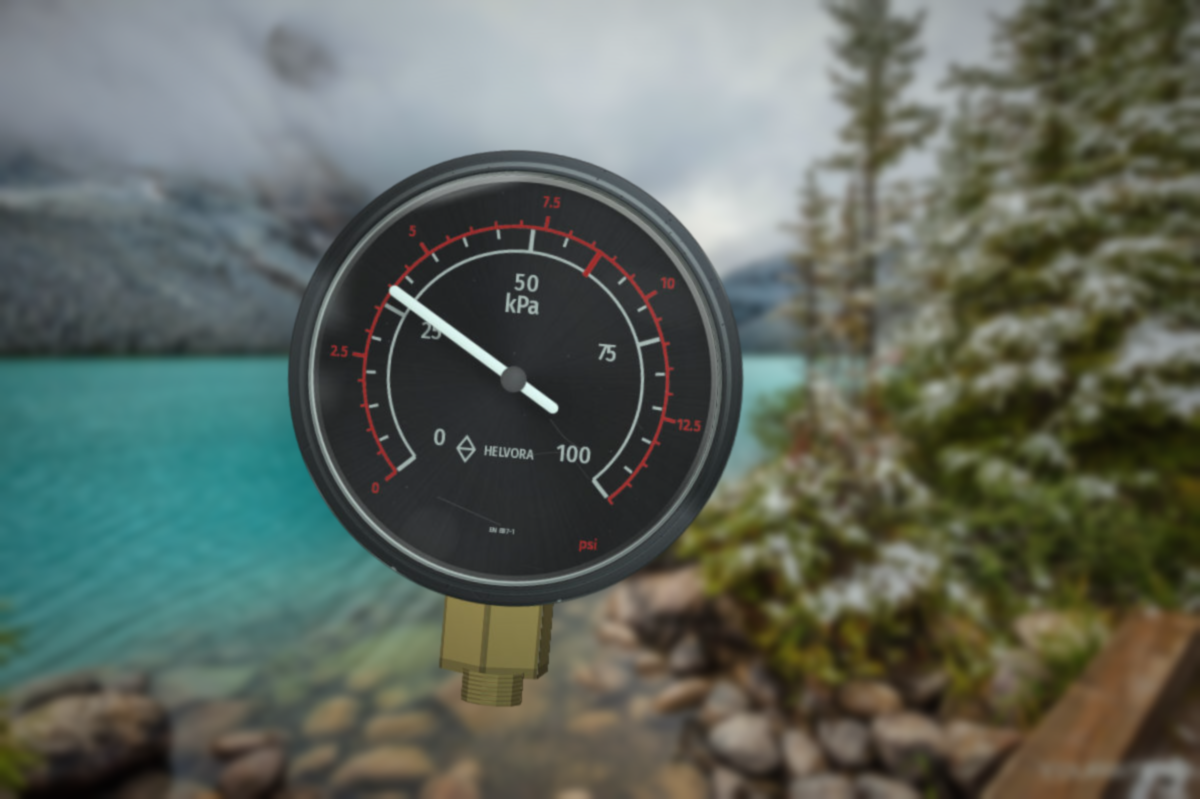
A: 27.5 (kPa)
